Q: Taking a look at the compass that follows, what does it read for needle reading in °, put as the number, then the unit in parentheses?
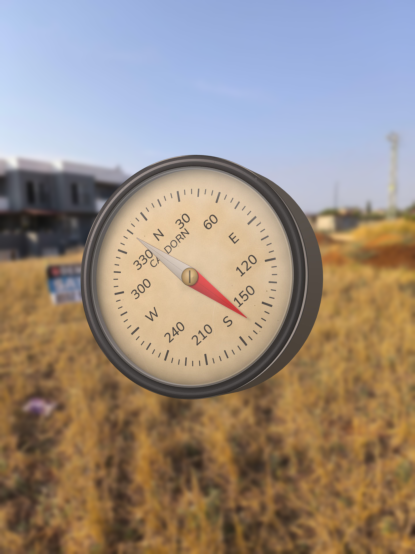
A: 165 (°)
